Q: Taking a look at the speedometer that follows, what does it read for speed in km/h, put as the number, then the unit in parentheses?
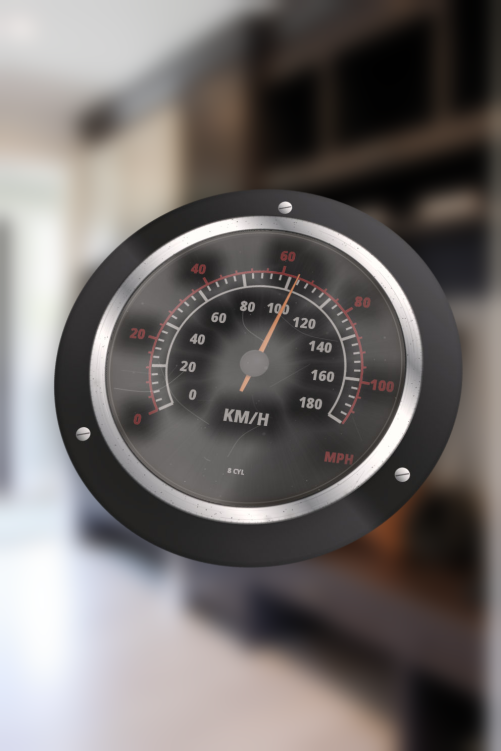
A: 104 (km/h)
